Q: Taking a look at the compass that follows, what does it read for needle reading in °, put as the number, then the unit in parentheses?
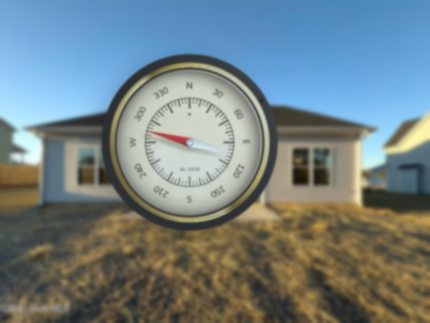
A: 285 (°)
